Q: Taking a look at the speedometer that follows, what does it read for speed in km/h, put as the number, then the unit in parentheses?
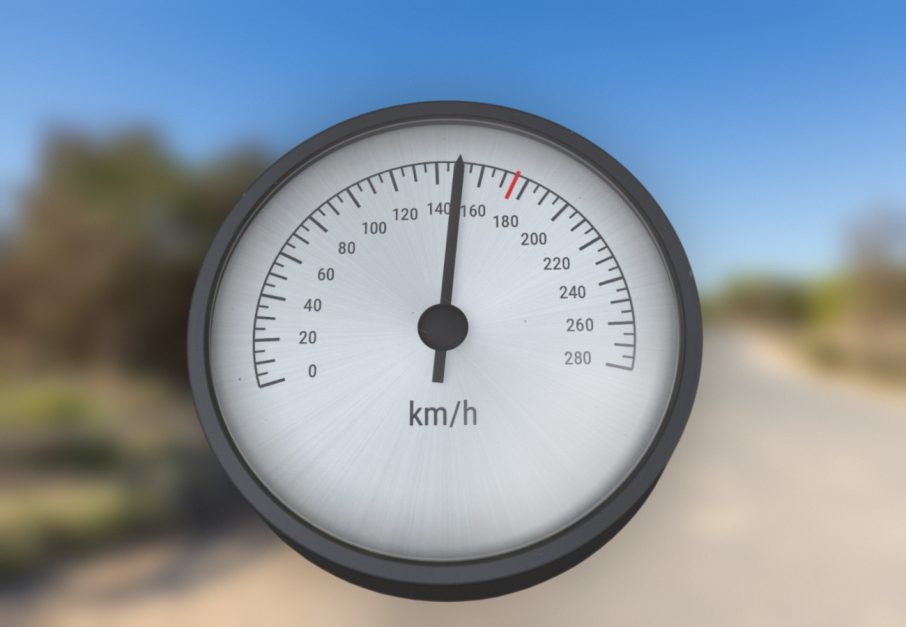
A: 150 (km/h)
